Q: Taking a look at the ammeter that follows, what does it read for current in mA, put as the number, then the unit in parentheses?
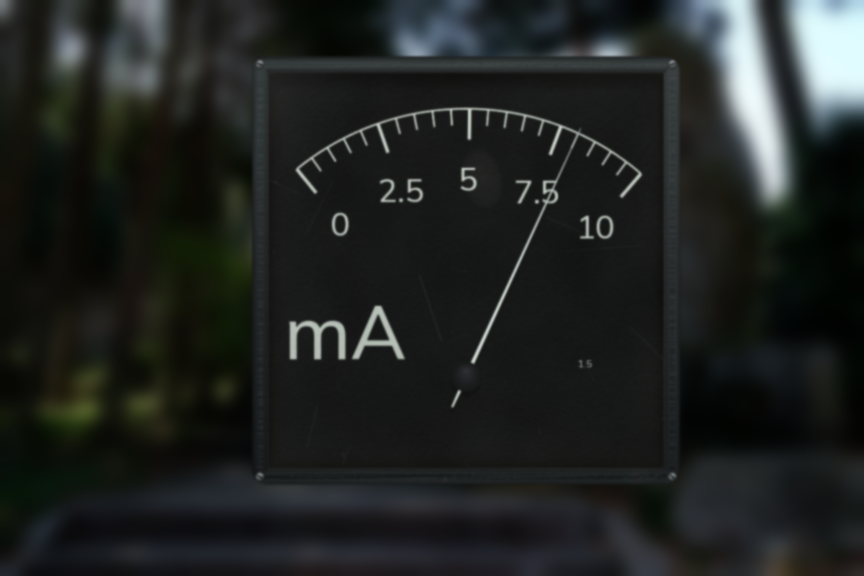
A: 8 (mA)
